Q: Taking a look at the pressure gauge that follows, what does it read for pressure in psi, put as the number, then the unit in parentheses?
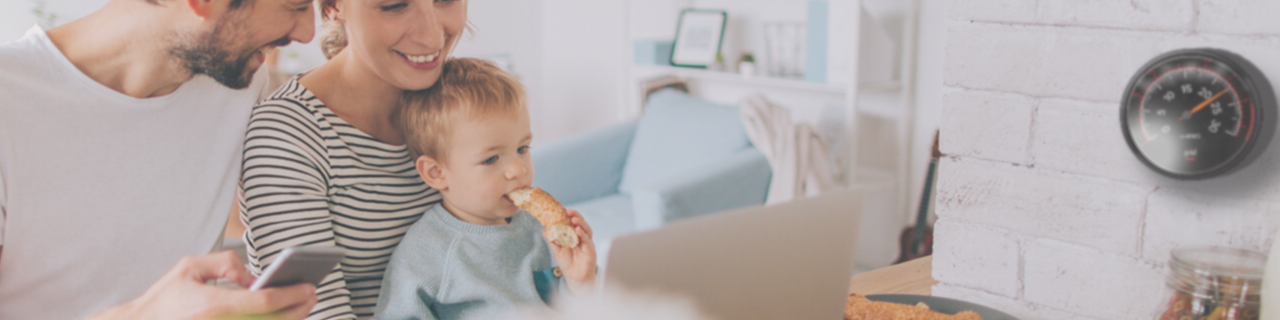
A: 22.5 (psi)
